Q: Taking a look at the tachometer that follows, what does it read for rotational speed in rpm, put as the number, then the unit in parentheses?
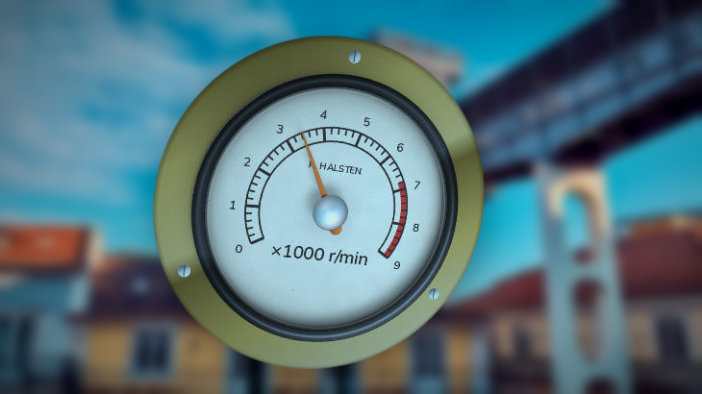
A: 3400 (rpm)
